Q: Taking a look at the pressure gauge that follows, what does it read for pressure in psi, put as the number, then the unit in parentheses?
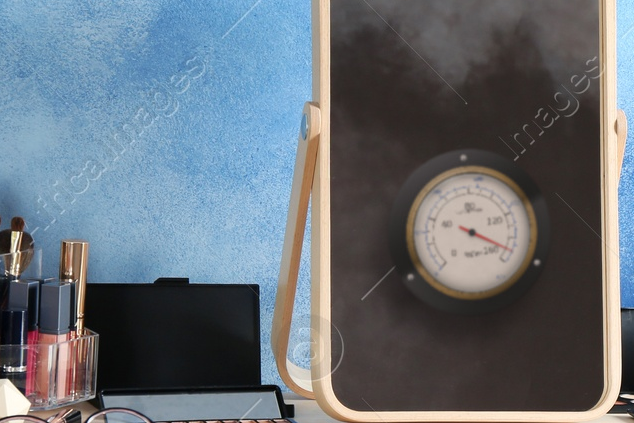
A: 150 (psi)
